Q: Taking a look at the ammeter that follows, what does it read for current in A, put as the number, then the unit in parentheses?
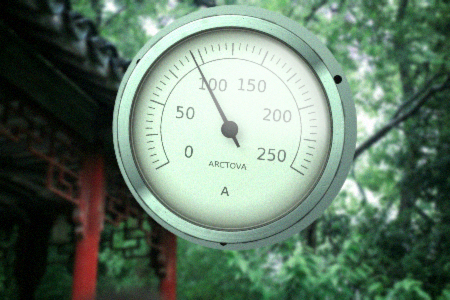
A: 95 (A)
